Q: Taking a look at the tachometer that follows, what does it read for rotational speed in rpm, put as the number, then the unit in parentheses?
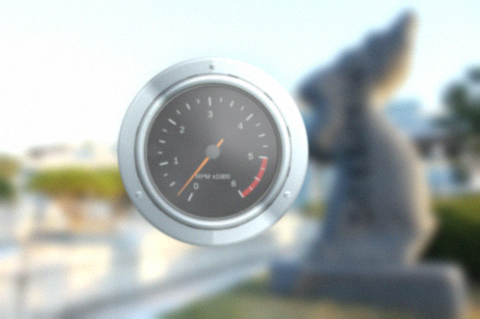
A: 250 (rpm)
